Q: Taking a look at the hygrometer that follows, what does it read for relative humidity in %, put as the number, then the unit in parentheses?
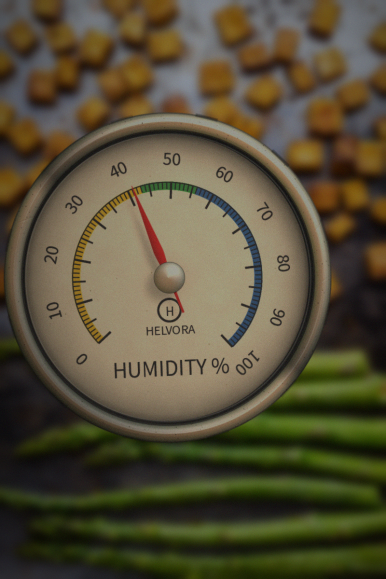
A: 41 (%)
